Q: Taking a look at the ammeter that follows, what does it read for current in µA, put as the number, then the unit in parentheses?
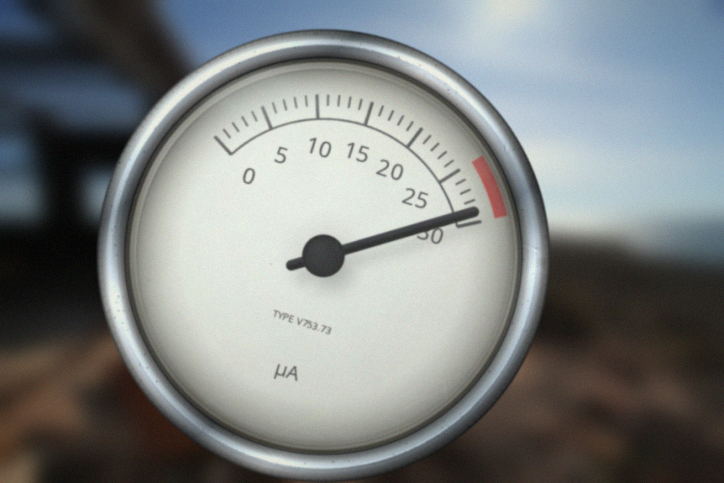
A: 29 (µA)
